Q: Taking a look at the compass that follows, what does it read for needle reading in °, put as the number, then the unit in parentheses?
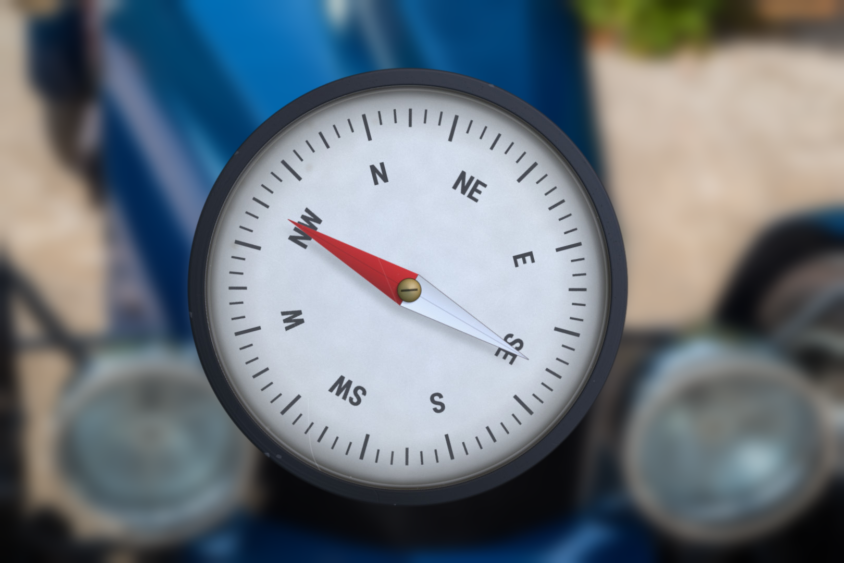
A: 315 (°)
